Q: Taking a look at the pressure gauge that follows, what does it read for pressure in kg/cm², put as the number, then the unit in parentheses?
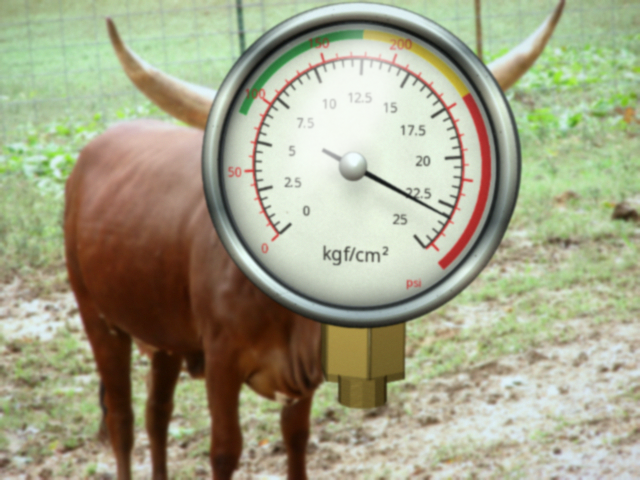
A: 23 (kg/cm²)
